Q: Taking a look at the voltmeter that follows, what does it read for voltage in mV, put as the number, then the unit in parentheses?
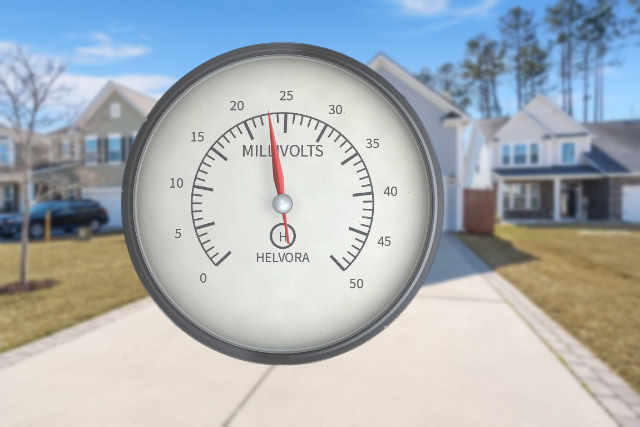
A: 23 (mV)
